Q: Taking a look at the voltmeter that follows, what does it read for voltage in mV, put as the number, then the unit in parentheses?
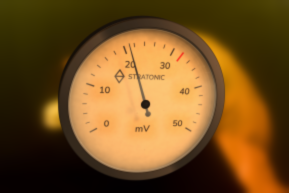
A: 21 (mV)
